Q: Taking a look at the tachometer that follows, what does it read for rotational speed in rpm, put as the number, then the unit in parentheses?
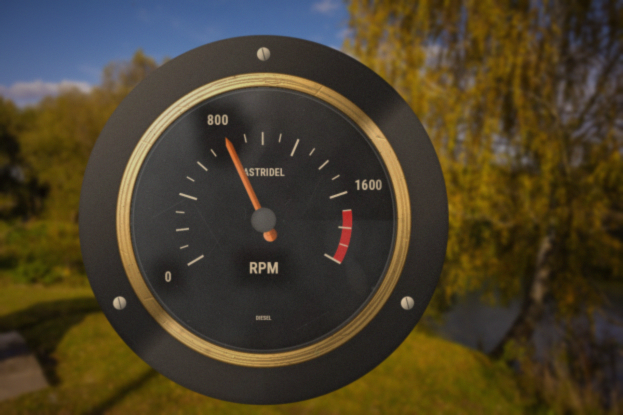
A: 800 (rpm)
